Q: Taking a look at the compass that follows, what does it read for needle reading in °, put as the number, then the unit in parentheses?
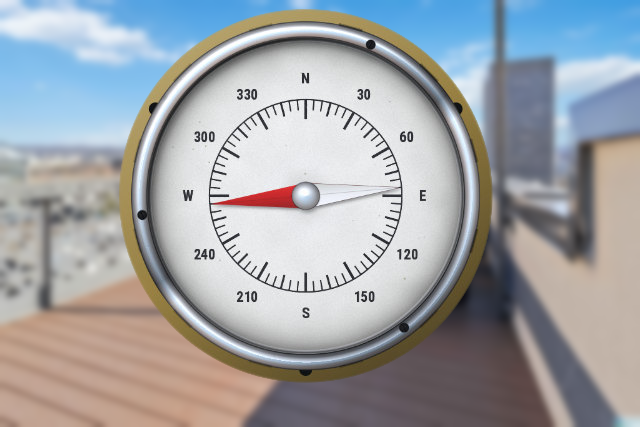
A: 265 (°)
